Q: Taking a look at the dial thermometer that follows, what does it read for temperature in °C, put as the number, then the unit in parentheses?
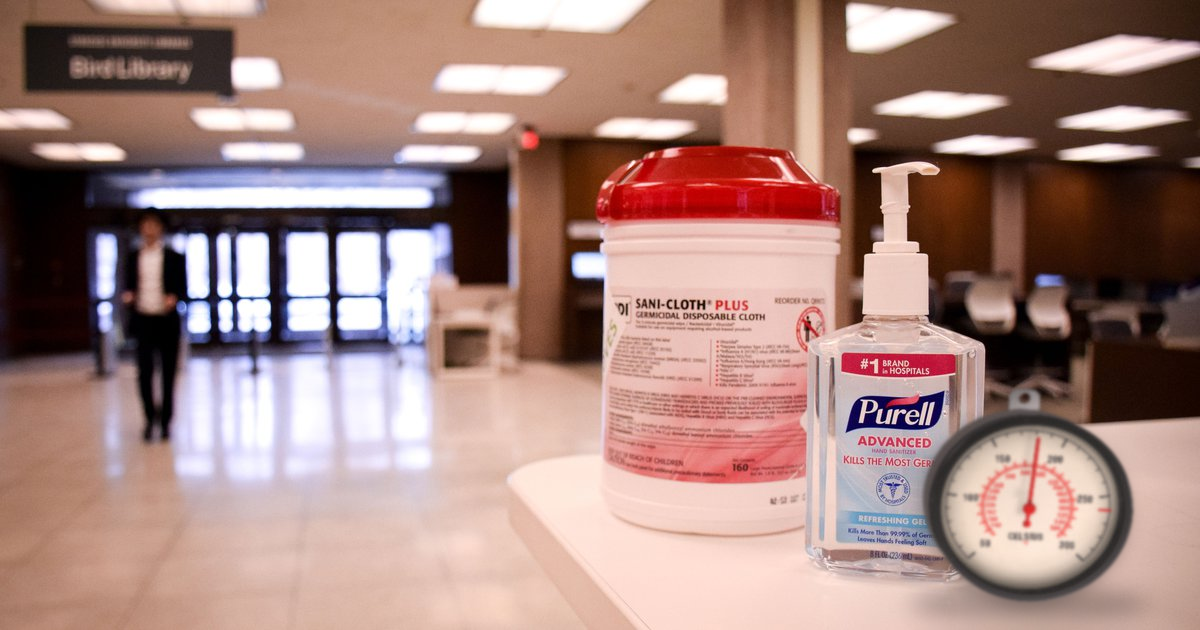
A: 180 (°C)
